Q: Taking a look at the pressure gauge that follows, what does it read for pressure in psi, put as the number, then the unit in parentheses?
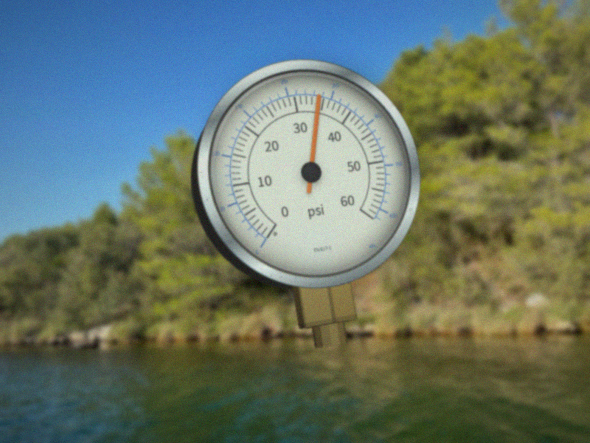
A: 34 (psi)
